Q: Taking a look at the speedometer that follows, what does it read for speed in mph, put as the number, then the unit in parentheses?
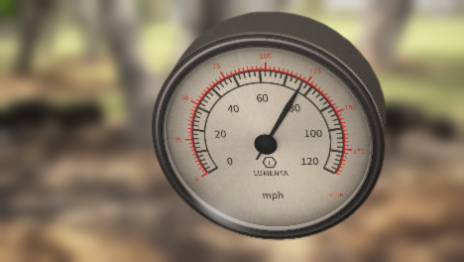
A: 76 (mph)
